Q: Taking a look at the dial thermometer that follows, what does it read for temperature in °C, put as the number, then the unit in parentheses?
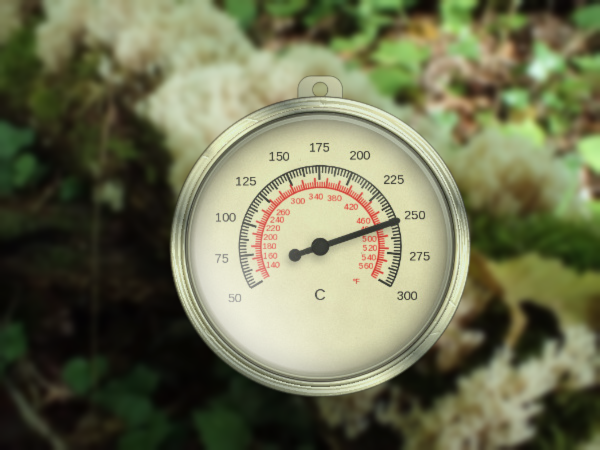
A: 250 (°C)
